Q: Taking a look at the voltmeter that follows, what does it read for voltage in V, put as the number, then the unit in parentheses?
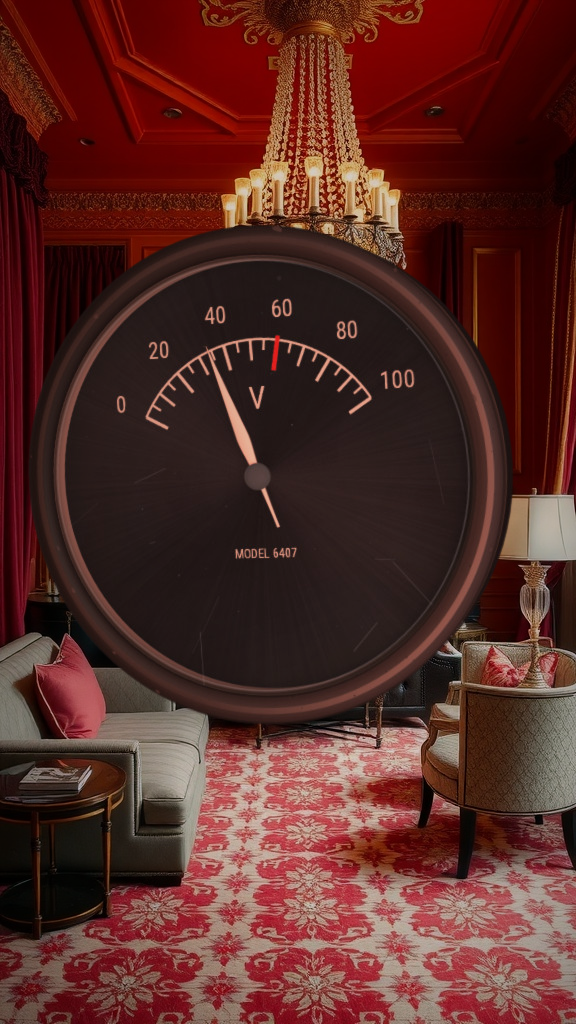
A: 35 (V)
